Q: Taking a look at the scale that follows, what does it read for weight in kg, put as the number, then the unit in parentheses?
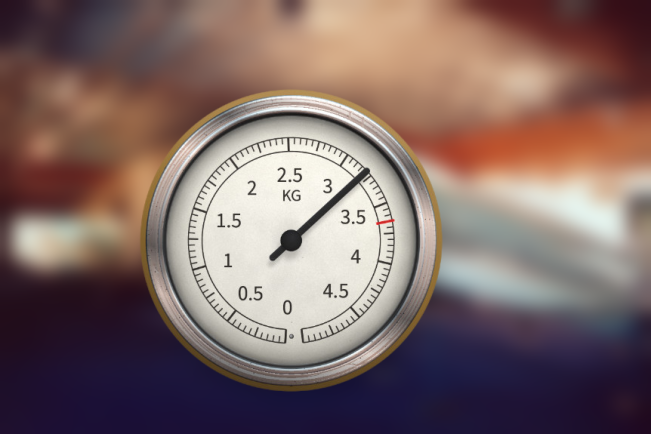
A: 3.2 (kg)
